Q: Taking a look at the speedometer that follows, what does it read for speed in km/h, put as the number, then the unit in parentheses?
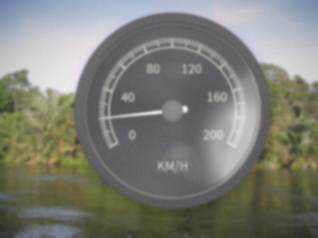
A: 20 (km/h)
